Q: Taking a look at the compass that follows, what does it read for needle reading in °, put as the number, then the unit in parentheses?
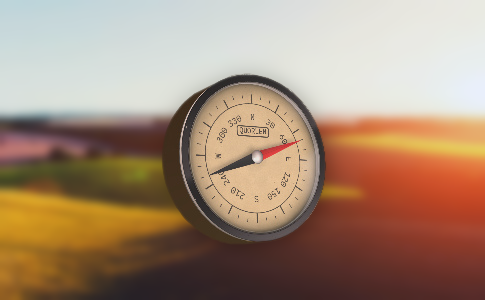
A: 70 (°)
